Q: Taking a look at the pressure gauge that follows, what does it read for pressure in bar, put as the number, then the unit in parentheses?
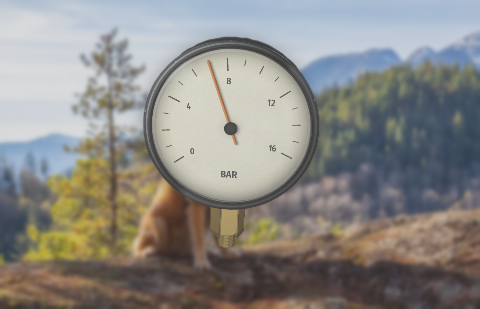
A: 7 (bar)
